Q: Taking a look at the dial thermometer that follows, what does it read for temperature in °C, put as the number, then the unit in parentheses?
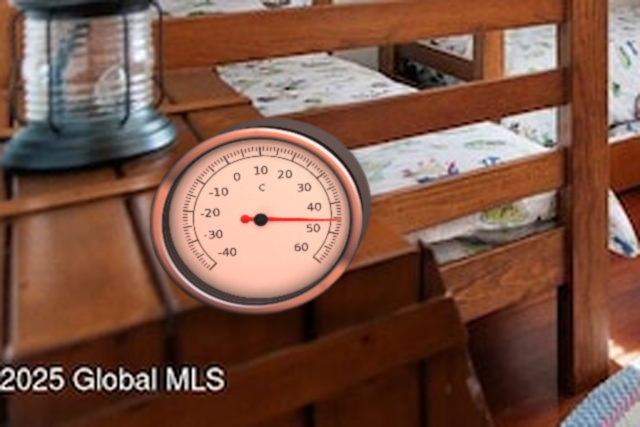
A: 45 (°C)
